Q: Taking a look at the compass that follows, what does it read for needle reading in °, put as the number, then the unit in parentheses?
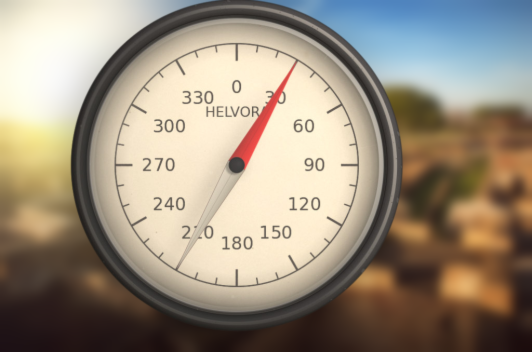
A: 30 (°)
